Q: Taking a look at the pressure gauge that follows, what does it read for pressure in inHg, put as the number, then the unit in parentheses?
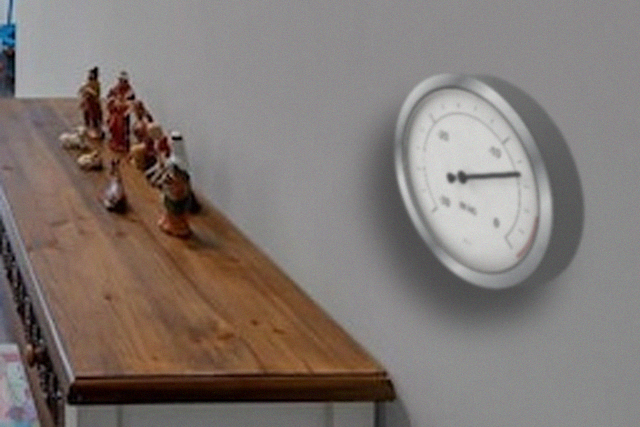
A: -7 (inHg)
